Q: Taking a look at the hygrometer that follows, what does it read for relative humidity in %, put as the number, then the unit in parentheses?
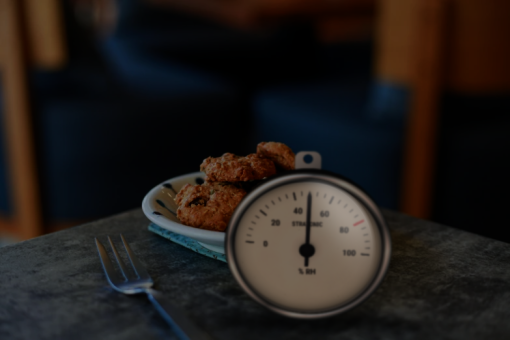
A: 48 (%)
